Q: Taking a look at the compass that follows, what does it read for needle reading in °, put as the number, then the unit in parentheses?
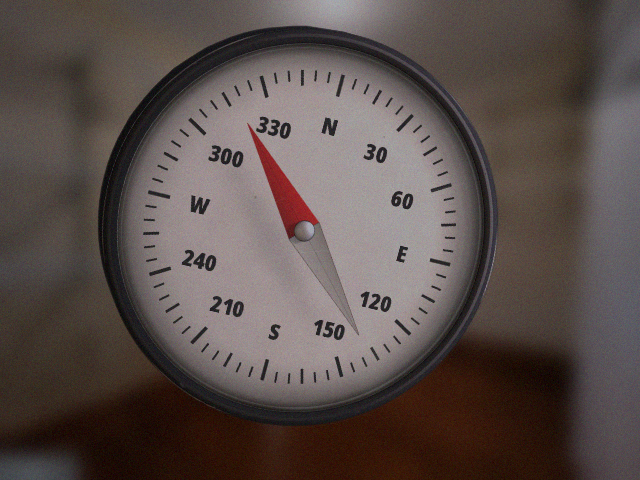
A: 317.5 (°)
